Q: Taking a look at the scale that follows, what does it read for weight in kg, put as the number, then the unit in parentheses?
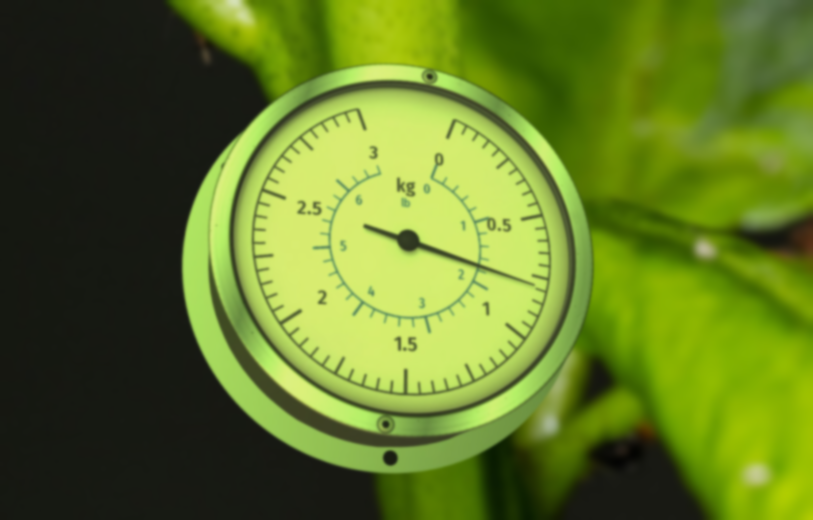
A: 0.8 (kg)
